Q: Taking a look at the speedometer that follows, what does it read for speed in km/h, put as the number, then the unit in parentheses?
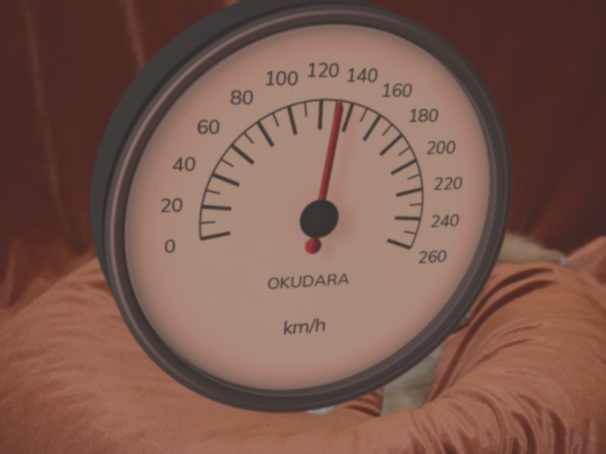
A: 130 (km/h)
